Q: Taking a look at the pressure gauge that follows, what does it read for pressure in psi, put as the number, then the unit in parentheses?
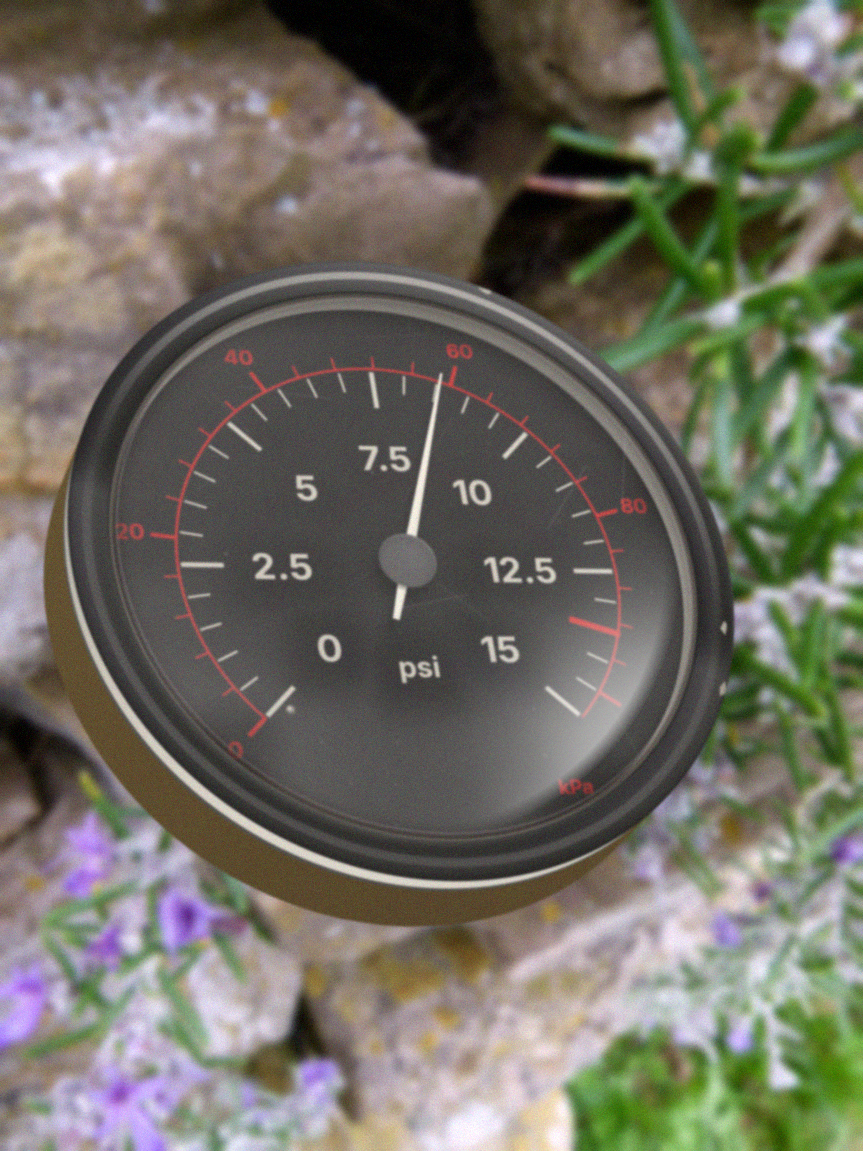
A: 8.5 (psi)
